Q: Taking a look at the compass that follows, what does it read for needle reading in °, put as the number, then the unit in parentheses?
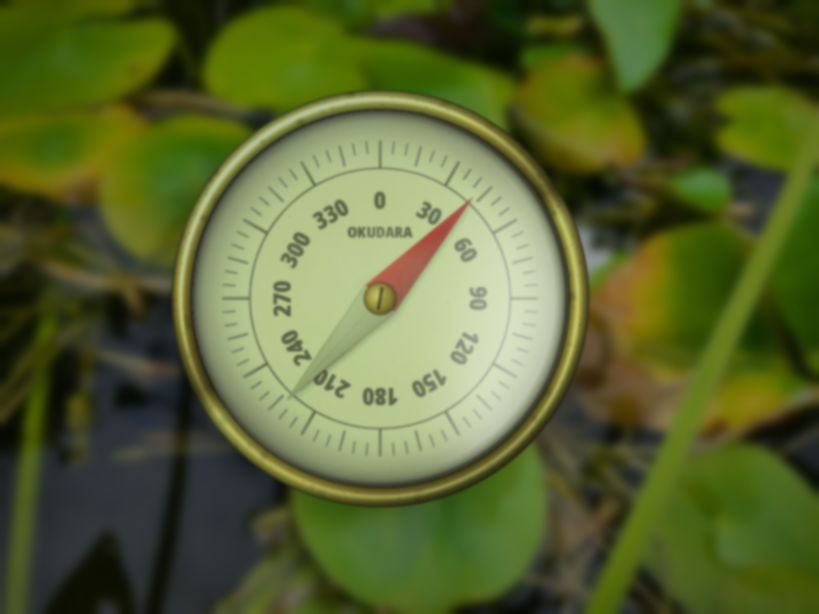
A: 42.5 (°)
